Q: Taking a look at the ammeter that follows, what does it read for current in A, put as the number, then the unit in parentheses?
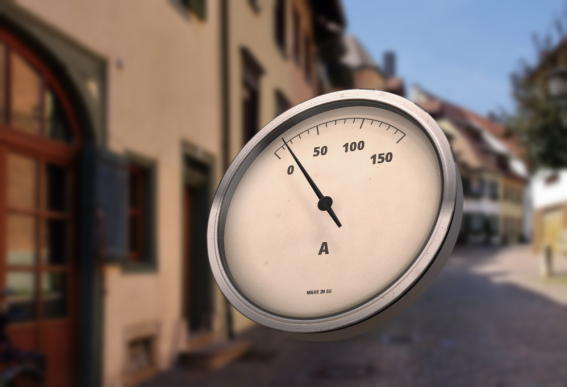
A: 15 (A)
